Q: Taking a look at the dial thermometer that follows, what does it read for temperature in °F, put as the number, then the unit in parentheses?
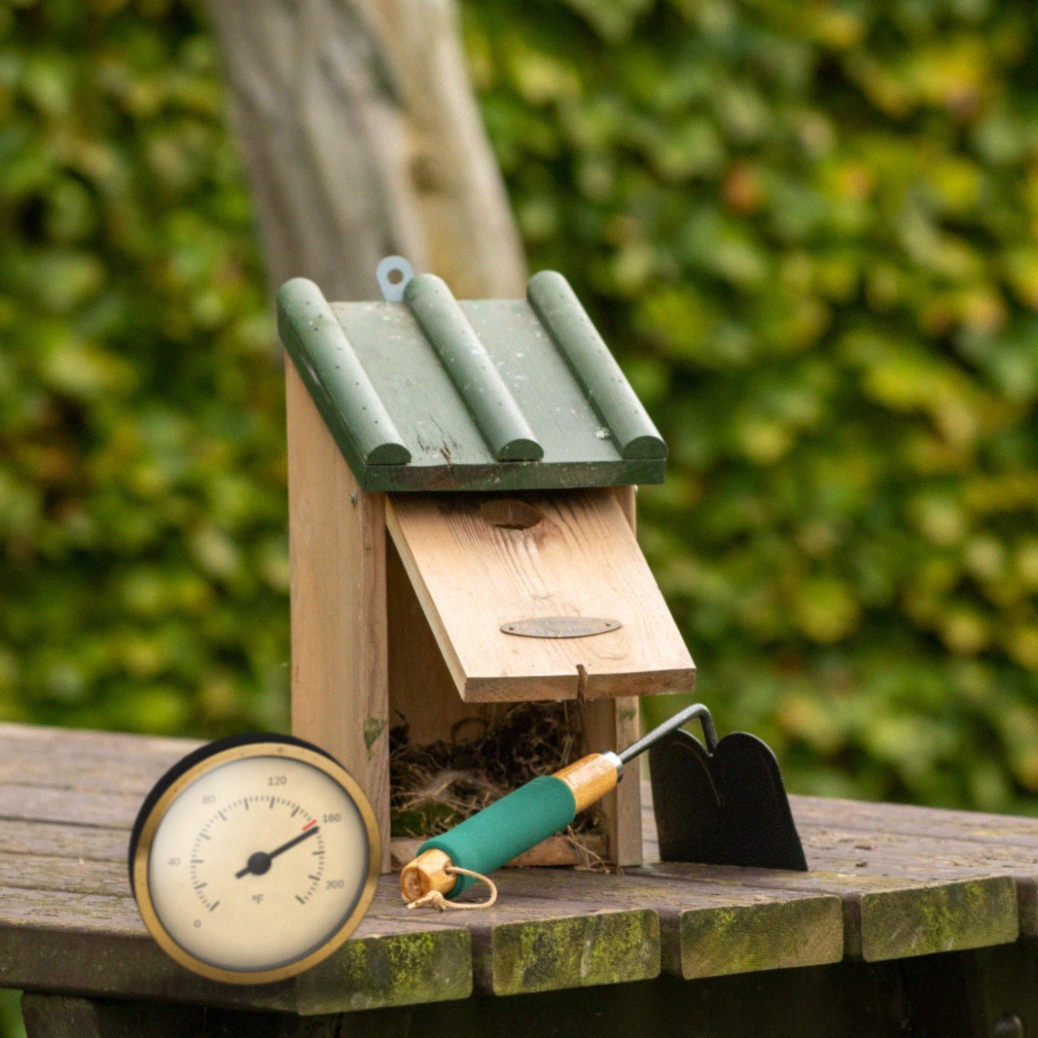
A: 160 (°F)
